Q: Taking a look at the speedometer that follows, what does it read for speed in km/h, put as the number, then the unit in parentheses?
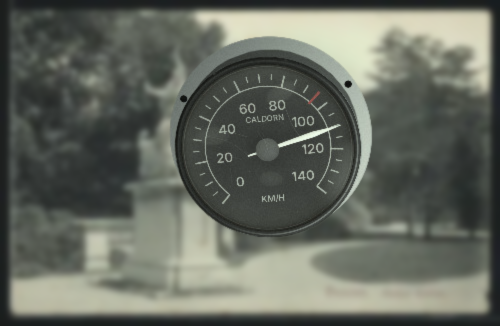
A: 110 (km/h)
